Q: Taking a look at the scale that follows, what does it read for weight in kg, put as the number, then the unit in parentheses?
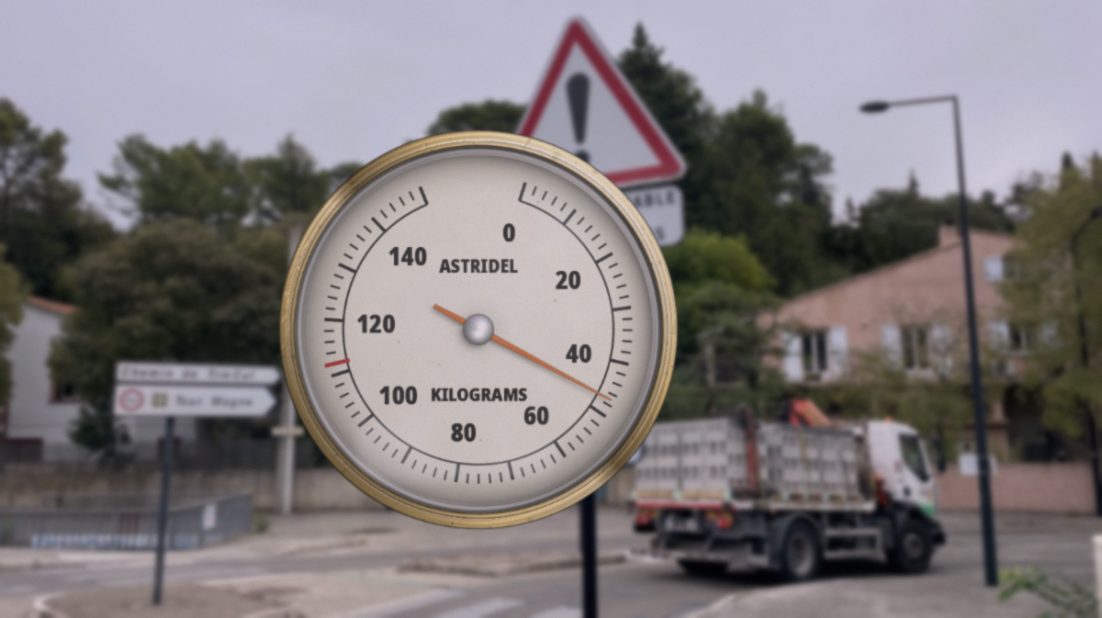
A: 47 (kg)
